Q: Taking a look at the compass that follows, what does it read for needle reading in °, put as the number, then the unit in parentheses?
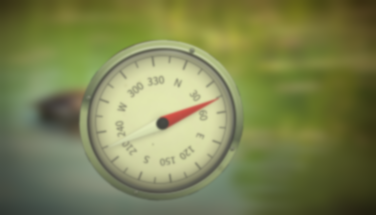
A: 45 (°)
